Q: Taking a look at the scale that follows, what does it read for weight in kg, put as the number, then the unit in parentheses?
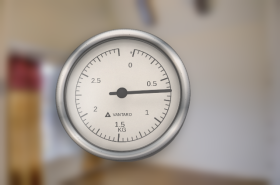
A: 0.65 (kg)
